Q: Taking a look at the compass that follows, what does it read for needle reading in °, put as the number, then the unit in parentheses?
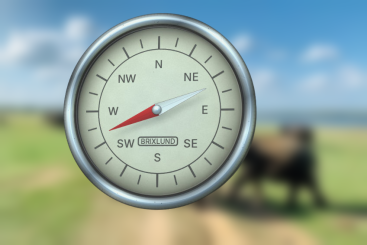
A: 247.5 (°)
